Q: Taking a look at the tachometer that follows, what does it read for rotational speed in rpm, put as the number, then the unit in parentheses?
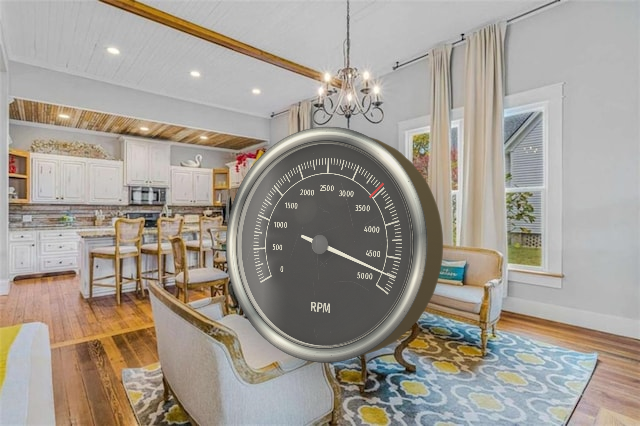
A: 4750 (rpm)
